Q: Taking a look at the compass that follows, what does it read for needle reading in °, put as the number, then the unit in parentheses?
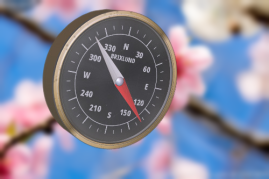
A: 135 (°)
